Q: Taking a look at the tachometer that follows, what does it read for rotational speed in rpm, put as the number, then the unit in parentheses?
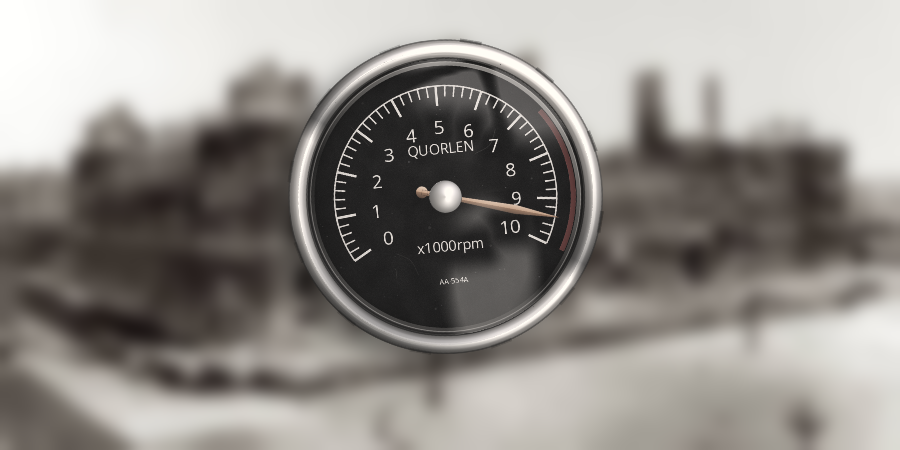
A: 9400 (rpm)
